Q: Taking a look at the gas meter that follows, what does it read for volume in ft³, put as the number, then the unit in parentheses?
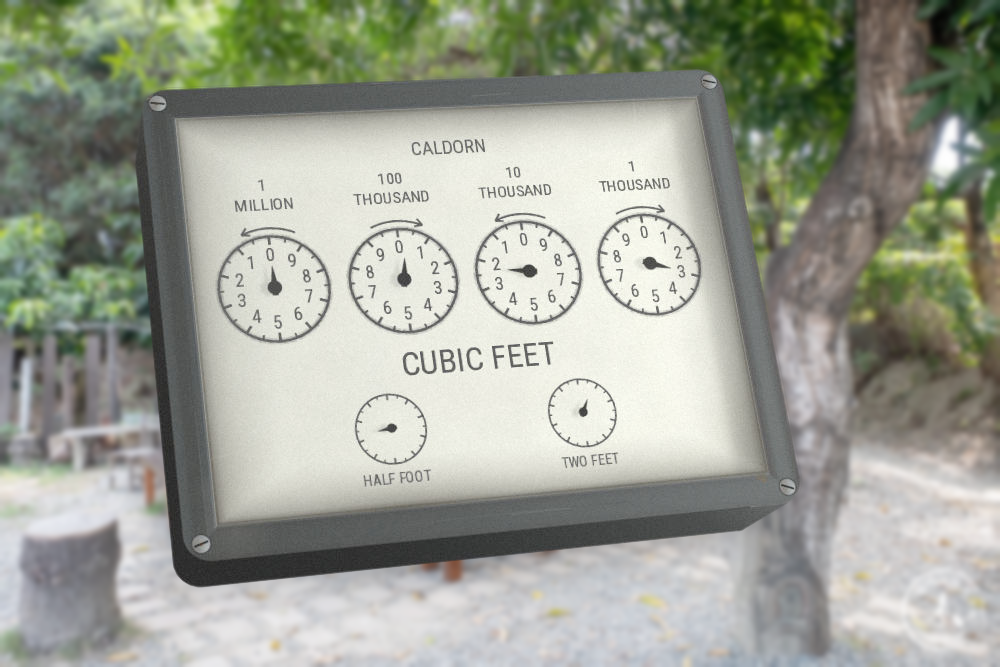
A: 2300 (ft³)
